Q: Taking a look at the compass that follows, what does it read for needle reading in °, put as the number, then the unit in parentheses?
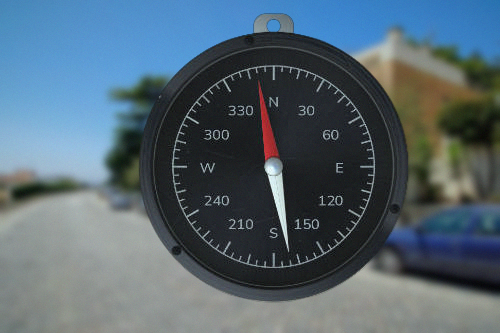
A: 350 (°)
